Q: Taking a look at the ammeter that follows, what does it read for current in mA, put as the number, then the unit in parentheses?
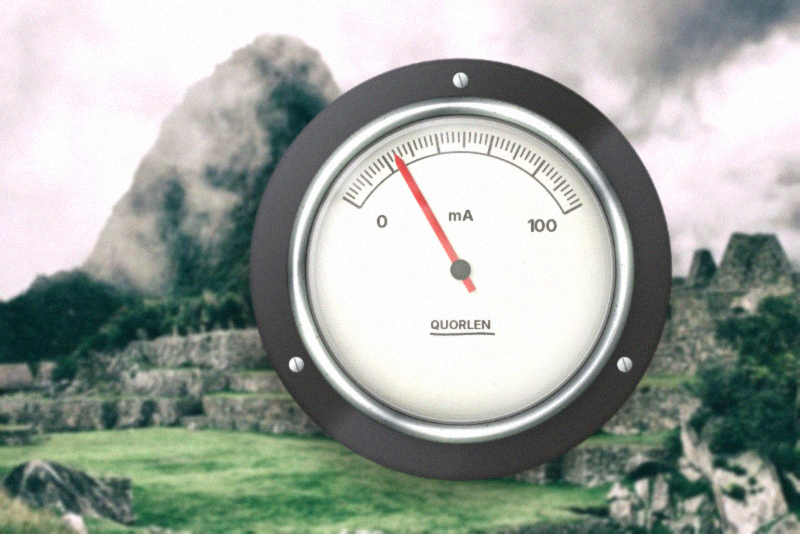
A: 24 (mA)
